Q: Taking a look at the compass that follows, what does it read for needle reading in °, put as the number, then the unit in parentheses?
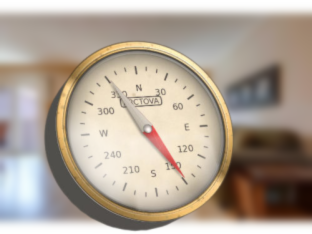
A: 150 (°)
